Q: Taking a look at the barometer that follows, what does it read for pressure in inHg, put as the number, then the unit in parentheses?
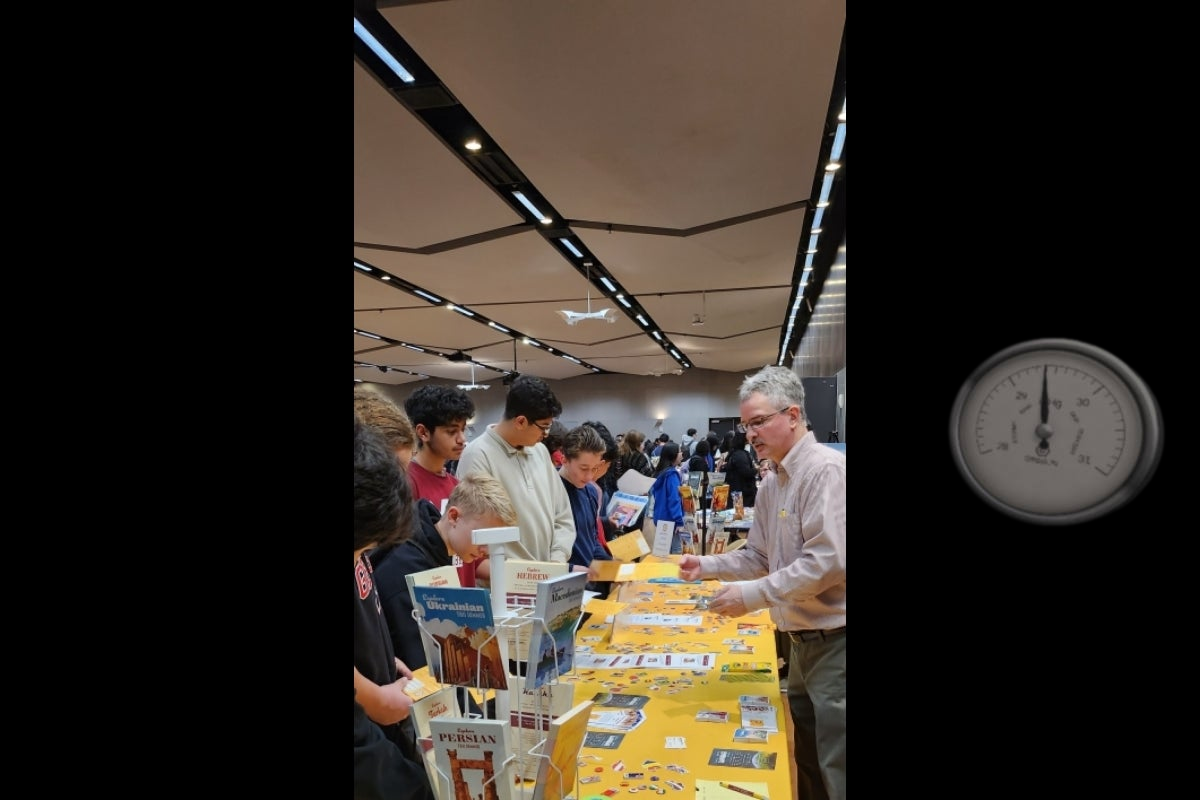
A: 29.4 (inHg)
